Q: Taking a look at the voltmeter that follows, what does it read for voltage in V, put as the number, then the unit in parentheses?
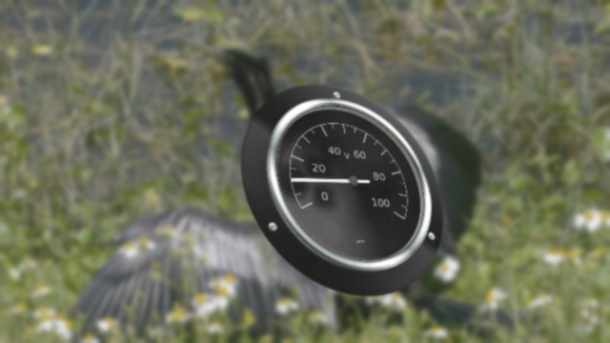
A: 10 (V)
